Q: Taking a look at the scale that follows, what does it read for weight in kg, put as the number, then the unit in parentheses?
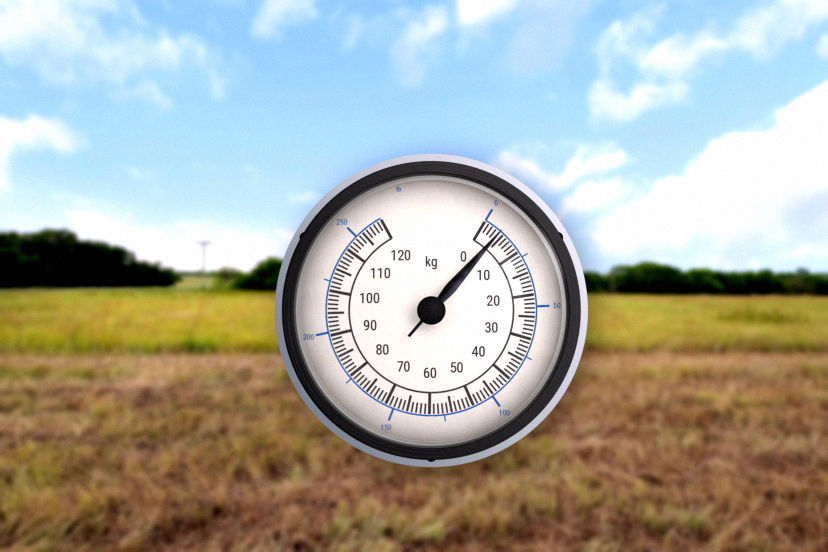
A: 4 (kg)
